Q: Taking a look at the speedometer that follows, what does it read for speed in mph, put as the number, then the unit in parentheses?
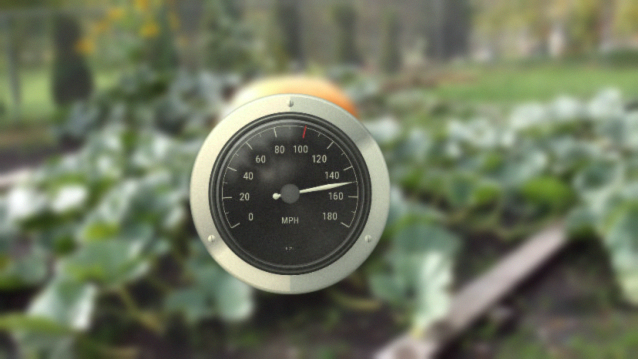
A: 150 (mph)
